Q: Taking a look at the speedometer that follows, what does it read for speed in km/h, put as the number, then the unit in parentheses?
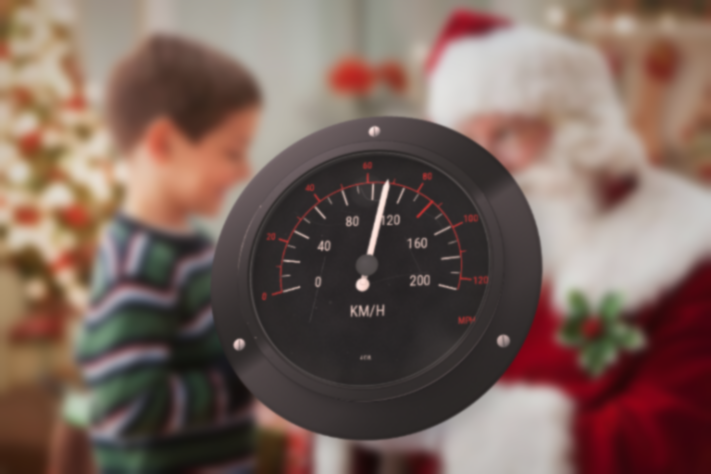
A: 110 (km/h)
